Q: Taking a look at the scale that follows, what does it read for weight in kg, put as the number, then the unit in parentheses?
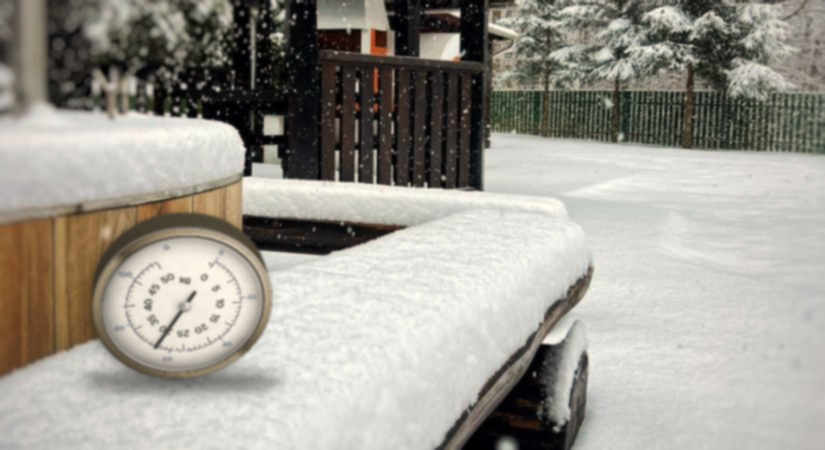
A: 30 (kg)
